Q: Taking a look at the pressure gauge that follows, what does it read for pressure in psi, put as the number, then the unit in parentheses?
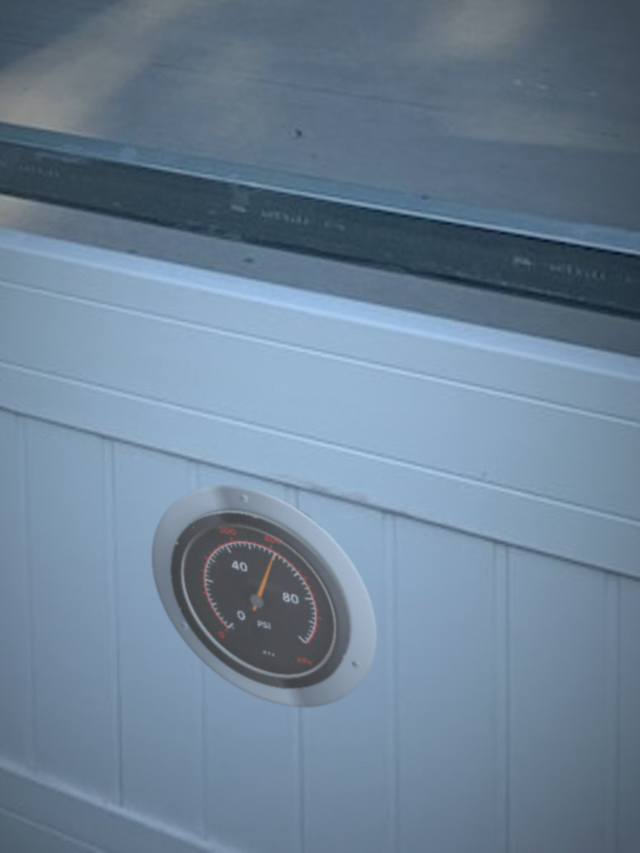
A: 60 (psi)
